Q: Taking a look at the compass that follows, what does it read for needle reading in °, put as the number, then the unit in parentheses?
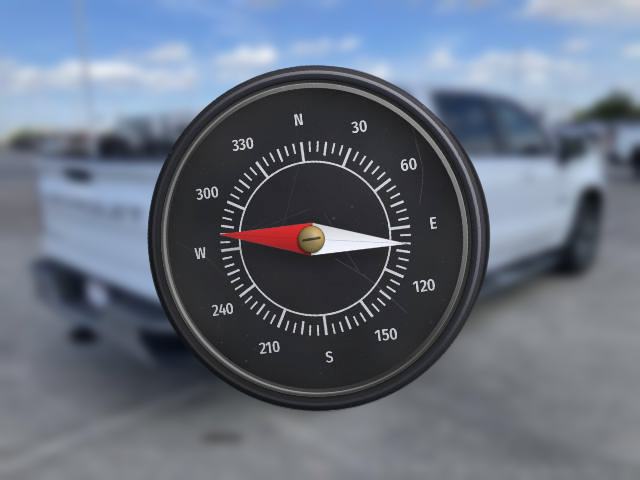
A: 280 (°)
